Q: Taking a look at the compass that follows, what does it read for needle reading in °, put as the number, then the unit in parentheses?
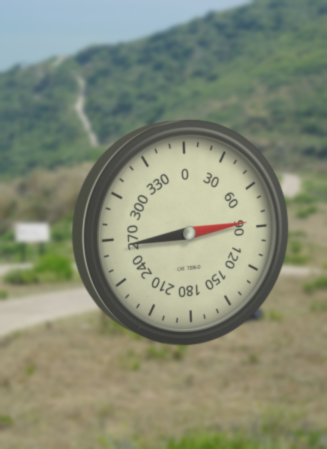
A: 85 (°)
